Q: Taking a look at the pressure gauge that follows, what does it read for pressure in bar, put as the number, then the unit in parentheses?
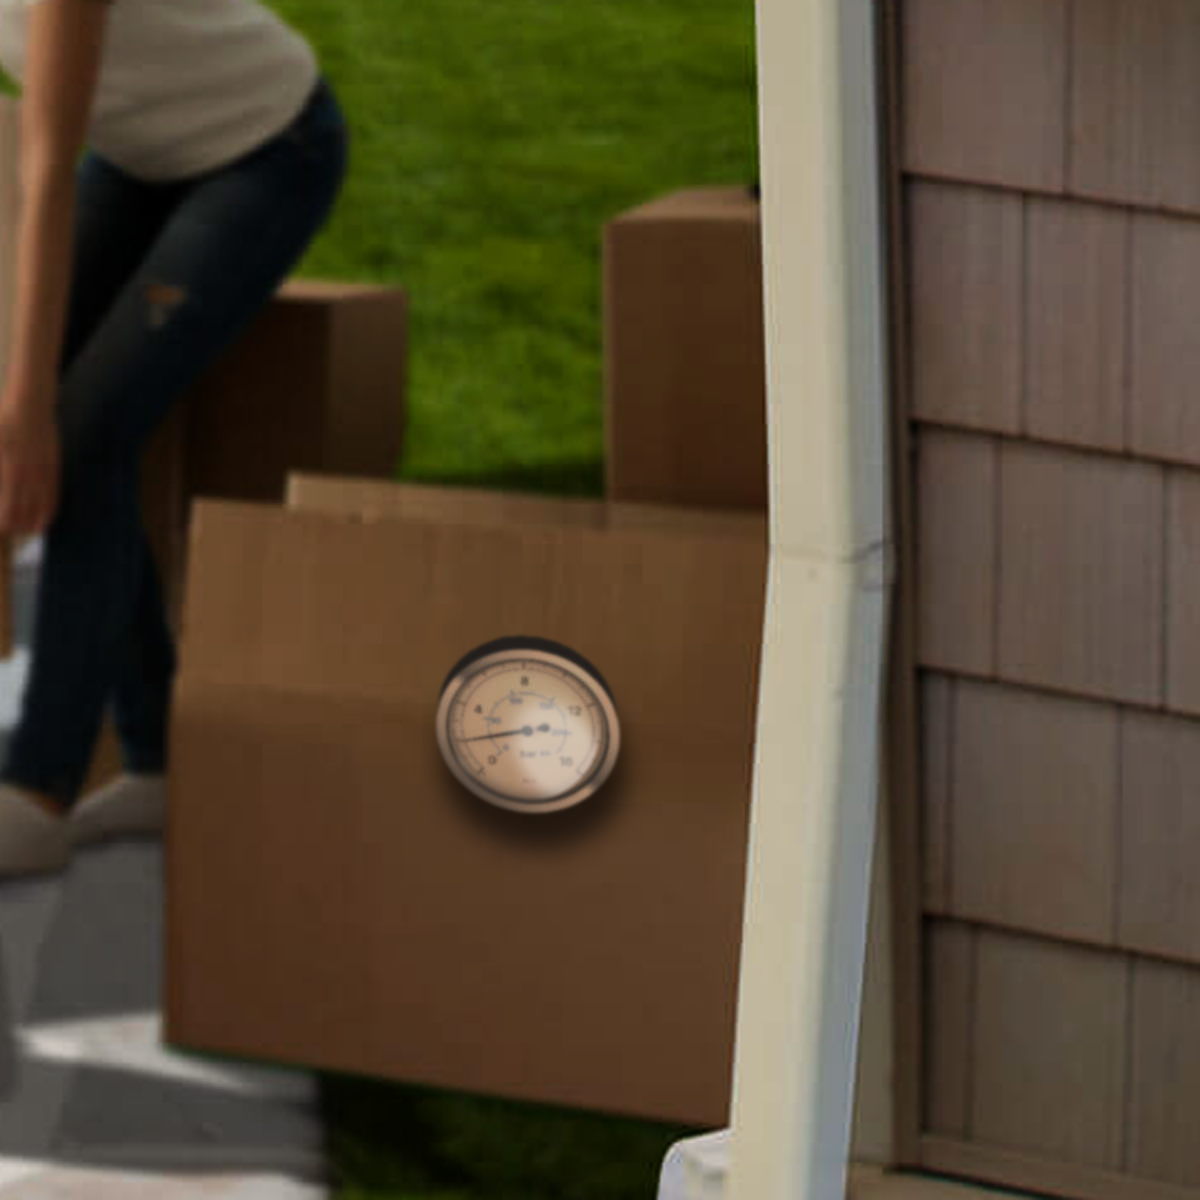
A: 2 (bar)
